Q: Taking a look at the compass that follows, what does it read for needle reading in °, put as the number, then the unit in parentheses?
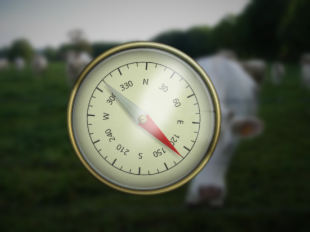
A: 130 (°)
